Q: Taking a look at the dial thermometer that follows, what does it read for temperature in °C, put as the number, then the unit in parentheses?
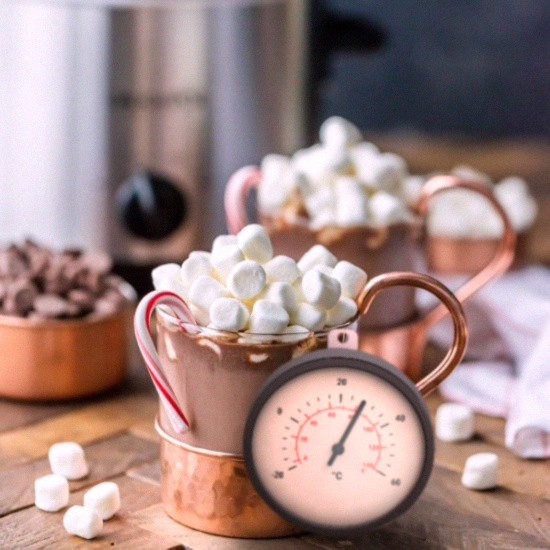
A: 28 (°C)
